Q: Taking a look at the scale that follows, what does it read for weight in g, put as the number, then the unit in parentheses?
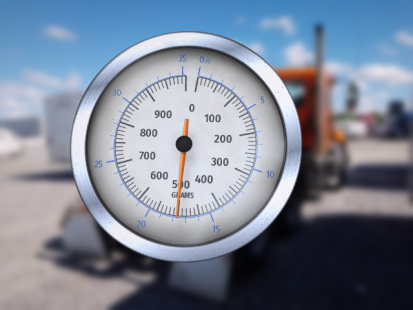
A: 500 (g)
